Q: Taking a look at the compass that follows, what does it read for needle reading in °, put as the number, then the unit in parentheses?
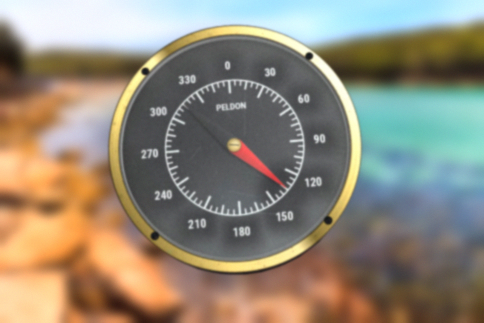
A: 135 (°)
